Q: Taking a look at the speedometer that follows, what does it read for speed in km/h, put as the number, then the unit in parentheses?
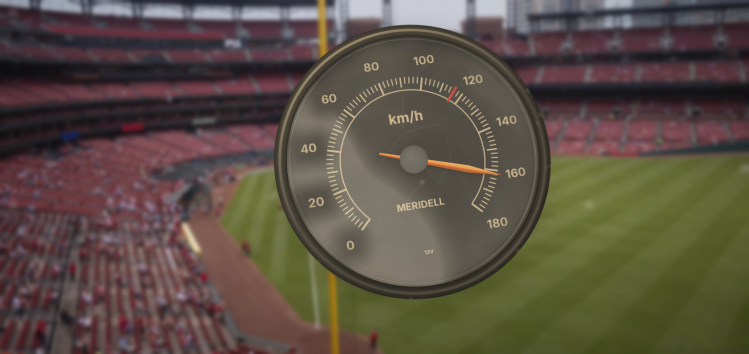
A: 162 (km/h)
